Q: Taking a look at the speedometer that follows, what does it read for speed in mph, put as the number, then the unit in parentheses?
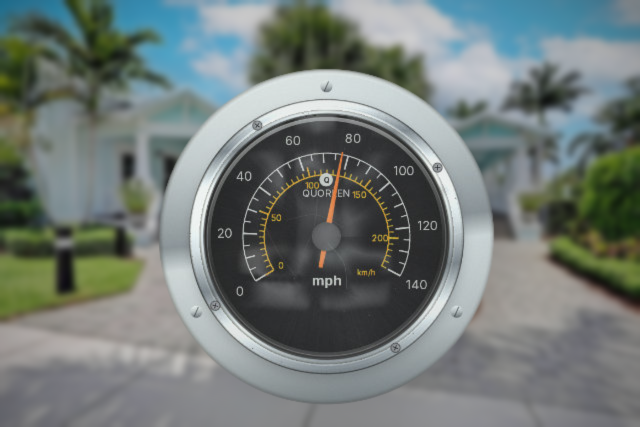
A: 77.5 (mph)
